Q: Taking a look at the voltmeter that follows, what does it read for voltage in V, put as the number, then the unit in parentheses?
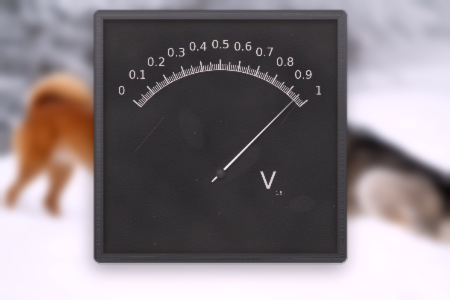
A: 0.95 (V)
